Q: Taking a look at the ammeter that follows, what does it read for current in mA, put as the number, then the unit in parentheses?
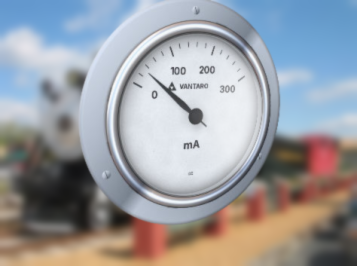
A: 30 (mA)
